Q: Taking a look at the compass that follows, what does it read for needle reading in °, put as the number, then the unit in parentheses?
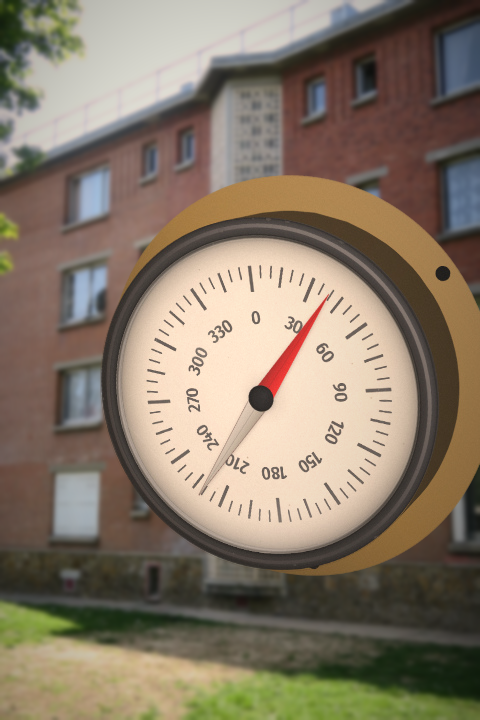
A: 40 (°)
